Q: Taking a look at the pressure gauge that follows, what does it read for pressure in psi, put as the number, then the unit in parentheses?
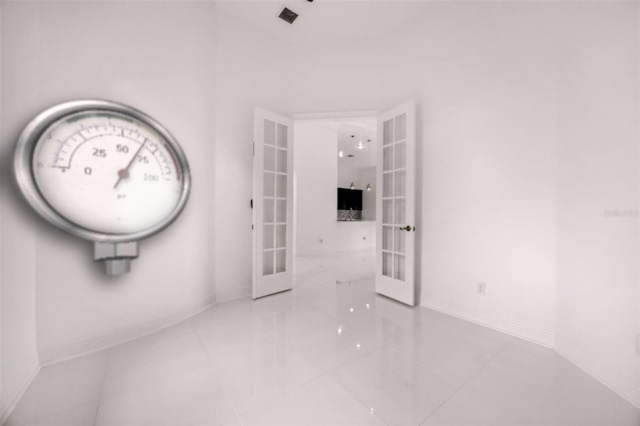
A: 65 (psi)
